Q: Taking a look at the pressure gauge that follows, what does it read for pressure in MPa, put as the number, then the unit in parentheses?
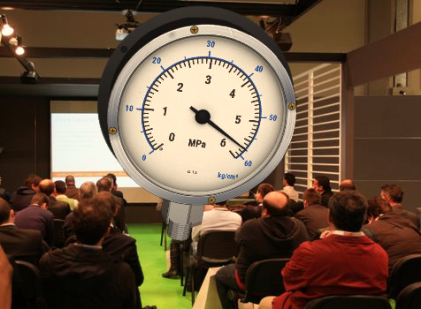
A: 5.7 (MPa)
